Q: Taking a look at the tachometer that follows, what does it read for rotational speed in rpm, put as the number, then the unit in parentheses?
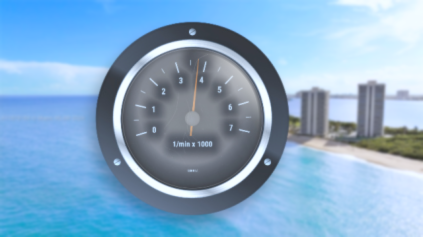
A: 3750 (rpm)
